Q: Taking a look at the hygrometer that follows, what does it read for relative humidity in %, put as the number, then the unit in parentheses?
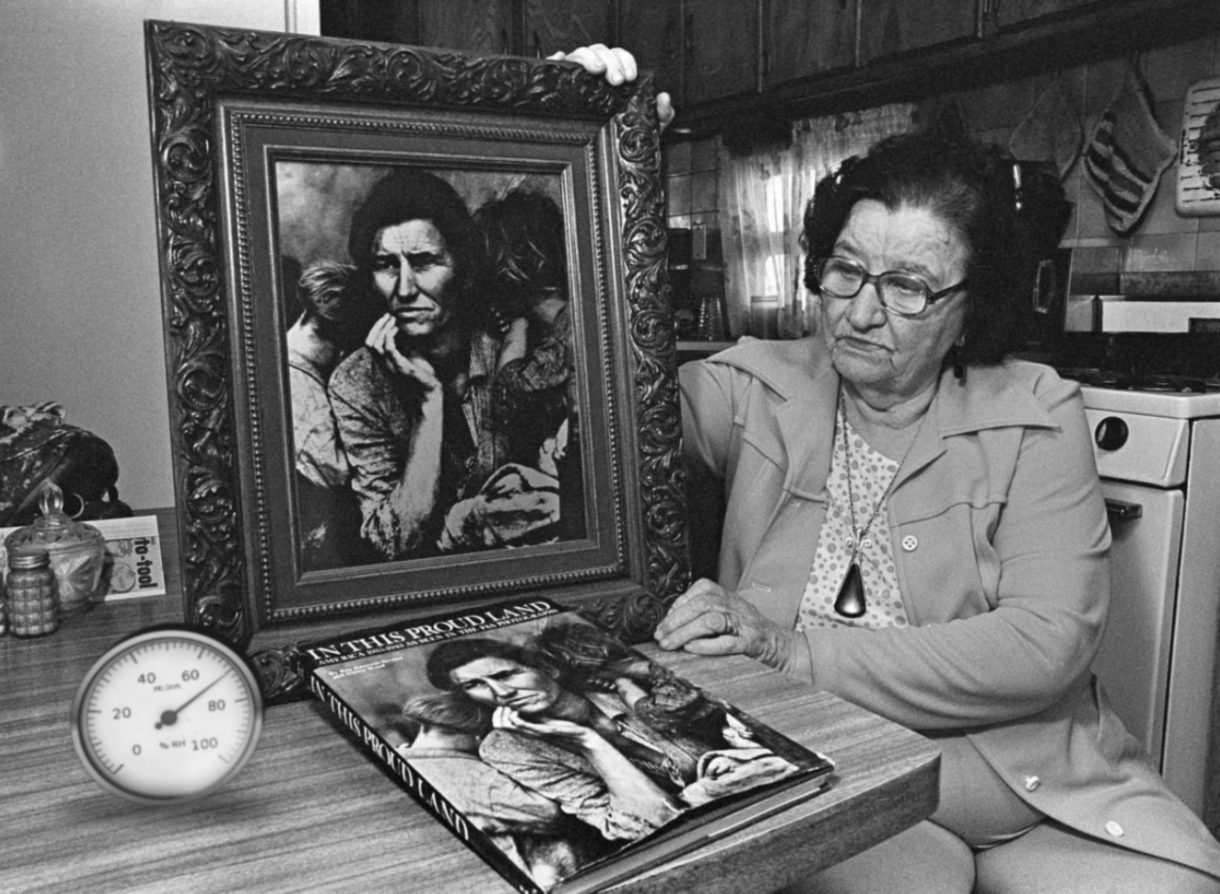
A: 70 (%)
